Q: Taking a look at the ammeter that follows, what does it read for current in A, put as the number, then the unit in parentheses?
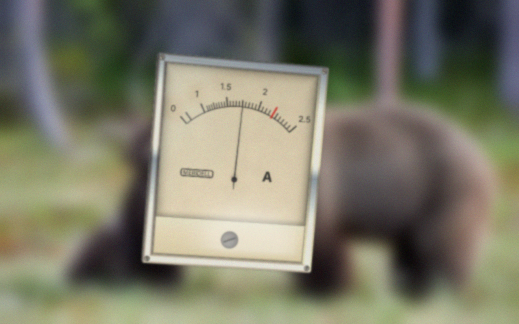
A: 1.75 (A)
